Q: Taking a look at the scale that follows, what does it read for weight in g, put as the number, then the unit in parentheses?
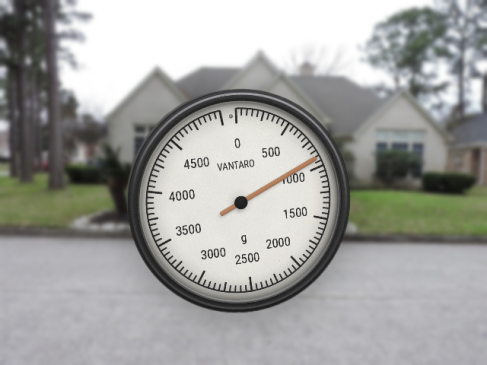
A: 900 (g)
